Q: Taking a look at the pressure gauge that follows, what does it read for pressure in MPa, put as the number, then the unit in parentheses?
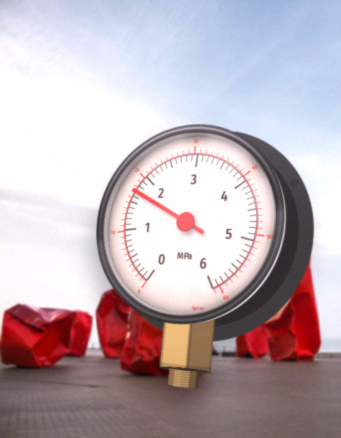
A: 1.7 (MPa)
